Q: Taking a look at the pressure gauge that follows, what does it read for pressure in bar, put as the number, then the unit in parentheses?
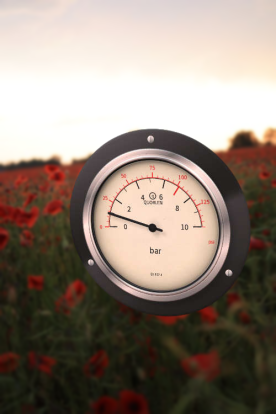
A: 1 (bar)
